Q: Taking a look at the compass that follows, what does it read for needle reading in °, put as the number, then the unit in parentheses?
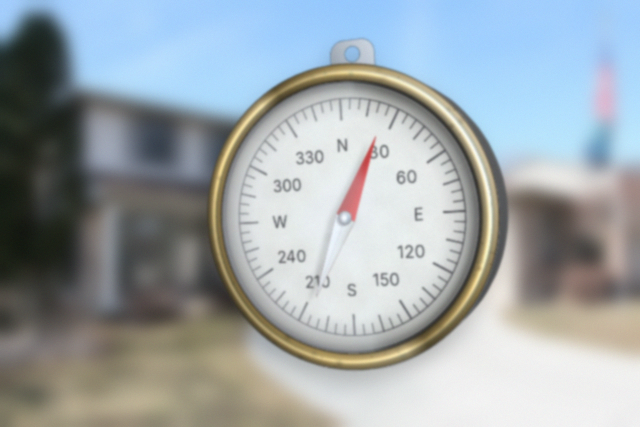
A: 25 (°)
